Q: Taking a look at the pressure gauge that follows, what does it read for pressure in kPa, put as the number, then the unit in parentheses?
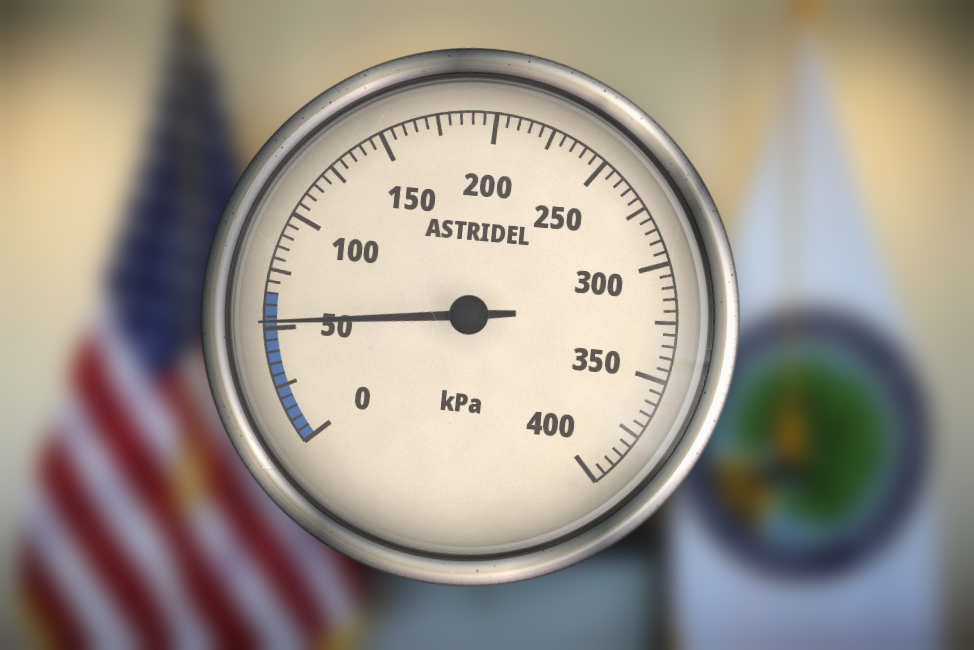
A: 52.5 (kPa)
